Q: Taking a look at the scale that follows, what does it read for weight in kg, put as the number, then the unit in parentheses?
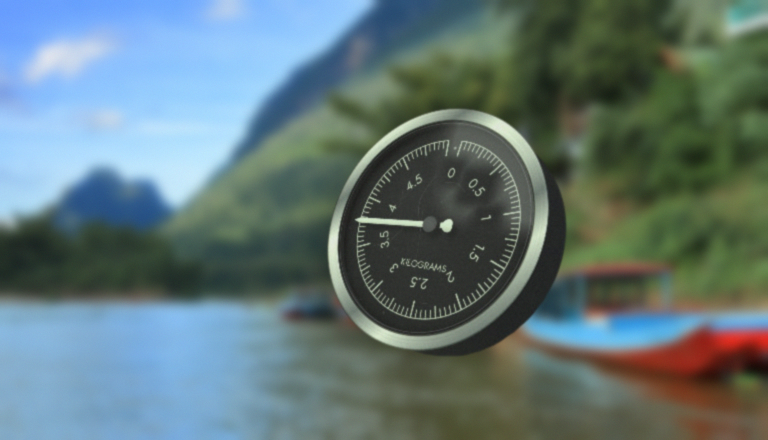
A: 3.75 (kg)
